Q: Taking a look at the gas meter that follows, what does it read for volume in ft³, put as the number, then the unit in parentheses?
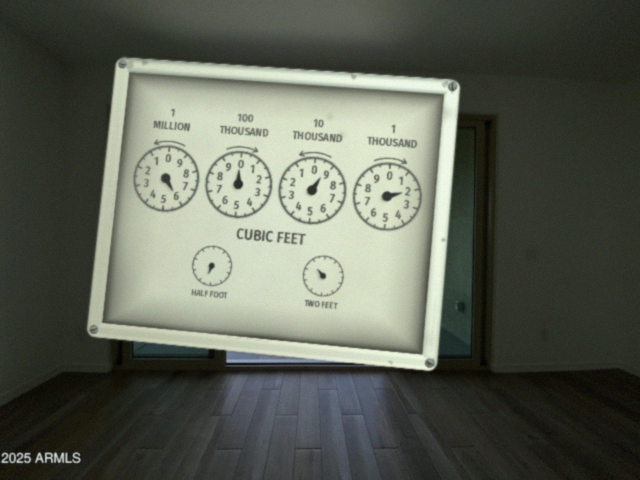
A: 599200 (ft³)
